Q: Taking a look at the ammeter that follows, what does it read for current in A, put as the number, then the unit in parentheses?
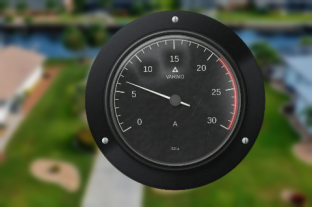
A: 6.5 (A)
